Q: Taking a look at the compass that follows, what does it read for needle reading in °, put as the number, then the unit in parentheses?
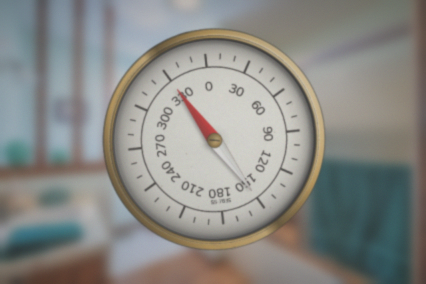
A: 330 (°)
